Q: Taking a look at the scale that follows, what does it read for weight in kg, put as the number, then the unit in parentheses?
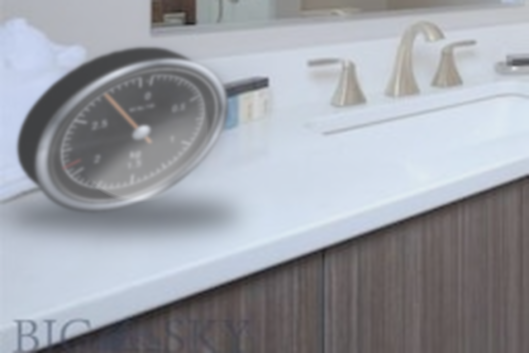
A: 2.75 (kg)
